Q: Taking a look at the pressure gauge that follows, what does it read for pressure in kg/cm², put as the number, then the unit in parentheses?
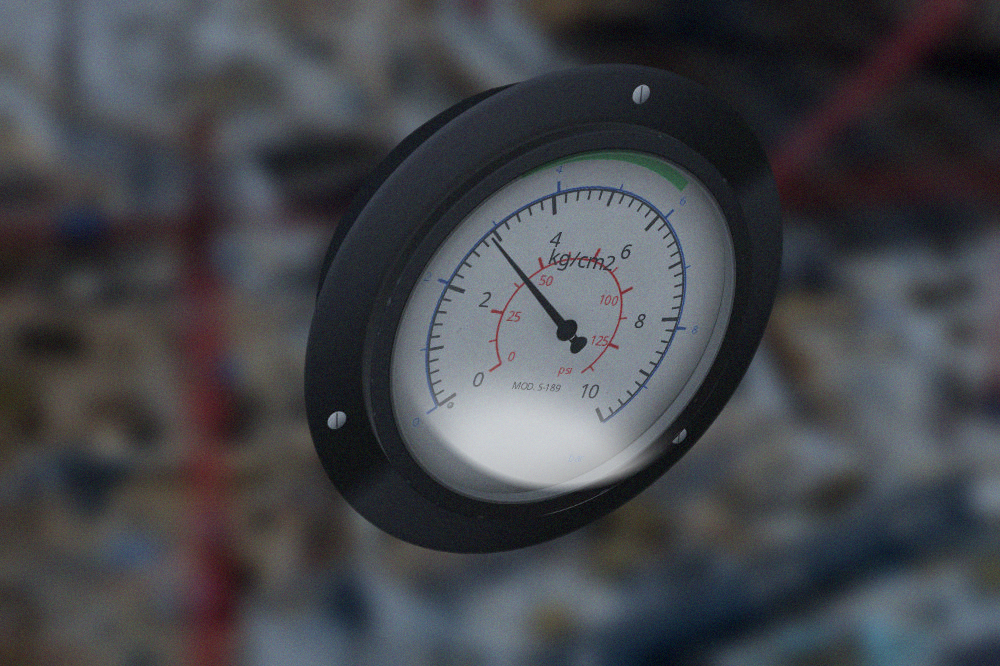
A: 2.9 (kg/cm²)
